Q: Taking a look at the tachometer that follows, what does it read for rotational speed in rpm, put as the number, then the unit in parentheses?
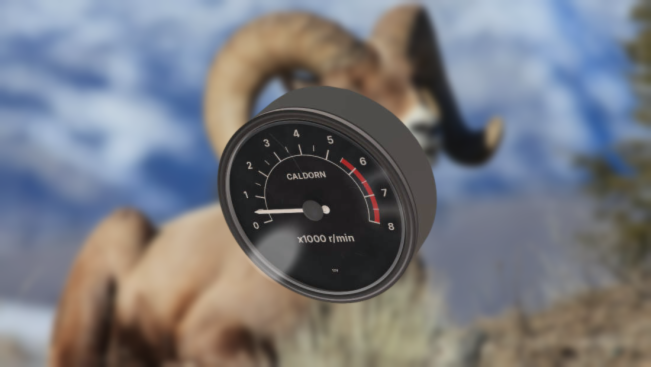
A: 500 (rpm)
